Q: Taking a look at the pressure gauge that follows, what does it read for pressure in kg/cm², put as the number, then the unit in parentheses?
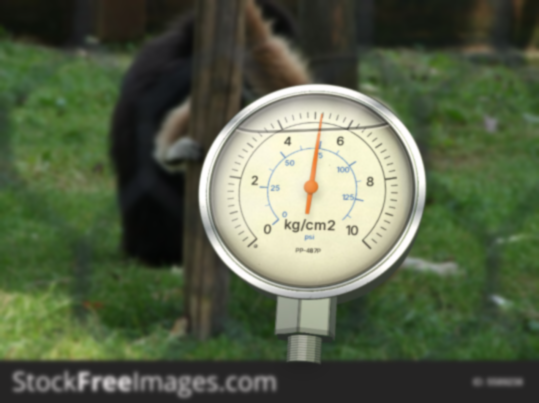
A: 5.2 (kg/cm²)
